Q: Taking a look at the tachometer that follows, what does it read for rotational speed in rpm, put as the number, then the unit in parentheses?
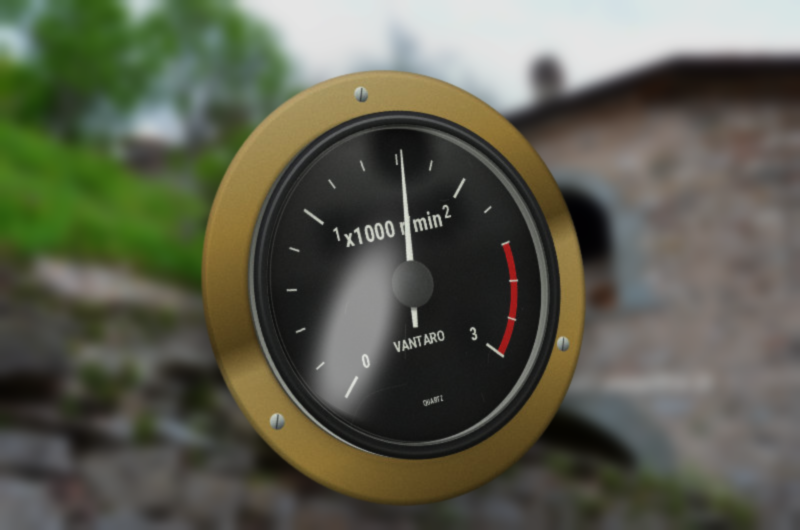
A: 1600 (rpm)
